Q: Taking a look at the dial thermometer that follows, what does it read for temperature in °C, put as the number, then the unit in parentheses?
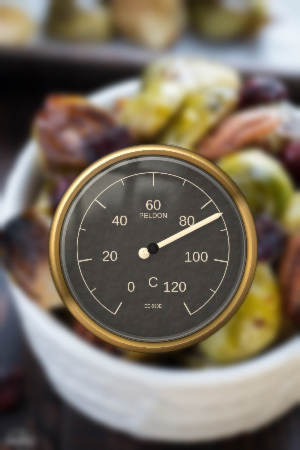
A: 85 (°C)
